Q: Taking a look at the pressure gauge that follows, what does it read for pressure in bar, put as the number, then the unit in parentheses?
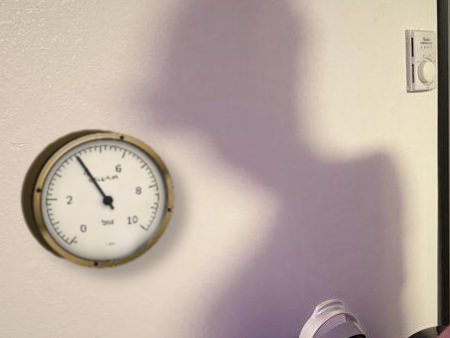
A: 4 (bar)
